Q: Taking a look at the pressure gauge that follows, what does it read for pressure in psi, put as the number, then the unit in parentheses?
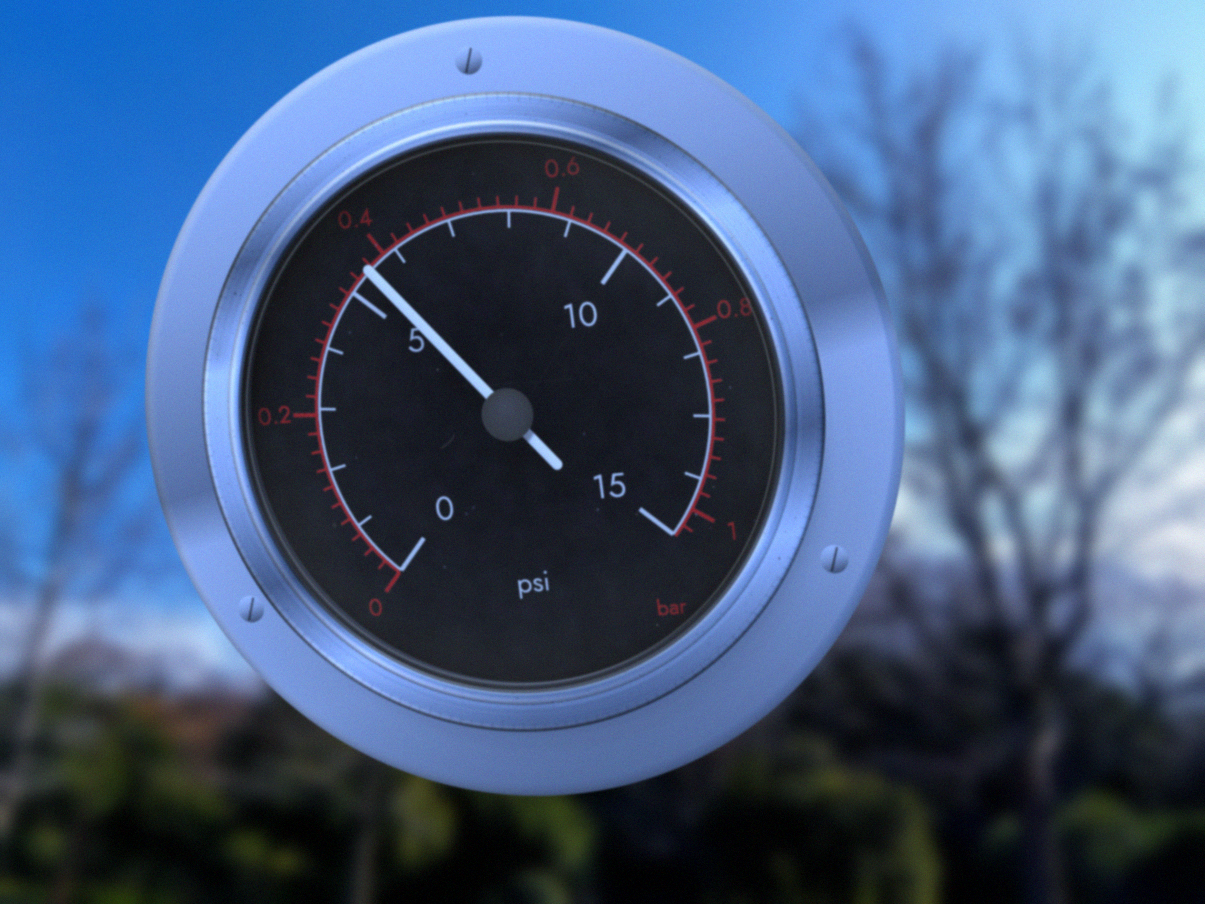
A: 5.5 (psi)
